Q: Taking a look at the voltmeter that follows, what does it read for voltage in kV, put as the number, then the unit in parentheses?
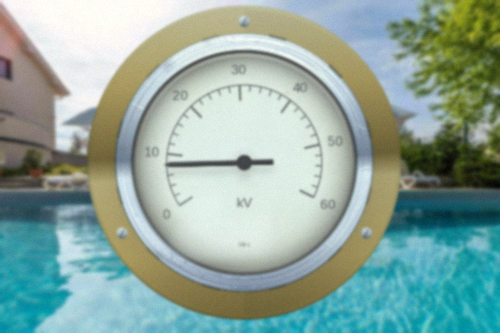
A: 8 (kV)
